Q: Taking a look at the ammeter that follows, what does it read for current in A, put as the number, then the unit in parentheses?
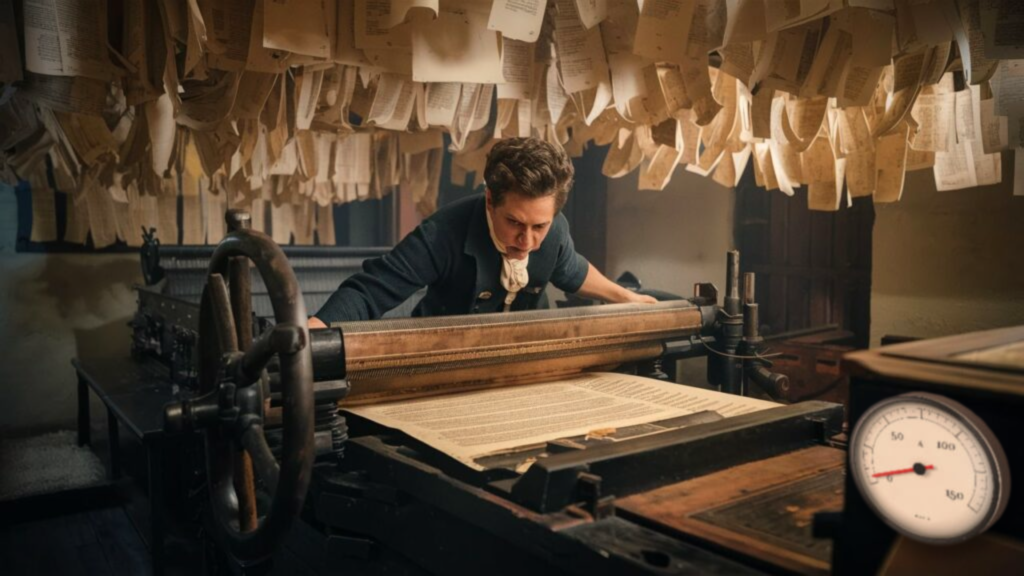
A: 5 (A)
